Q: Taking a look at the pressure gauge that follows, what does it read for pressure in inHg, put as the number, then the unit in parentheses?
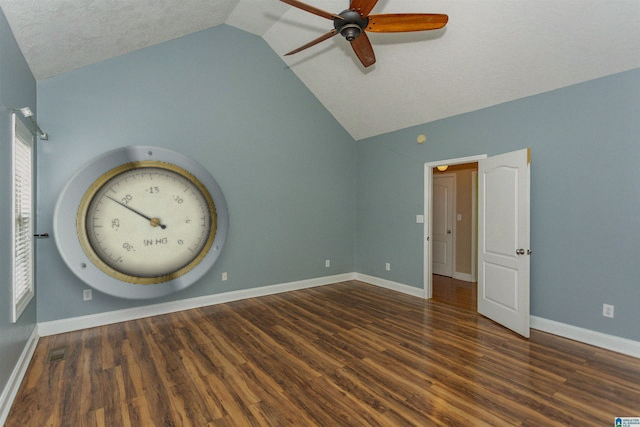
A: -21 (inHg)
